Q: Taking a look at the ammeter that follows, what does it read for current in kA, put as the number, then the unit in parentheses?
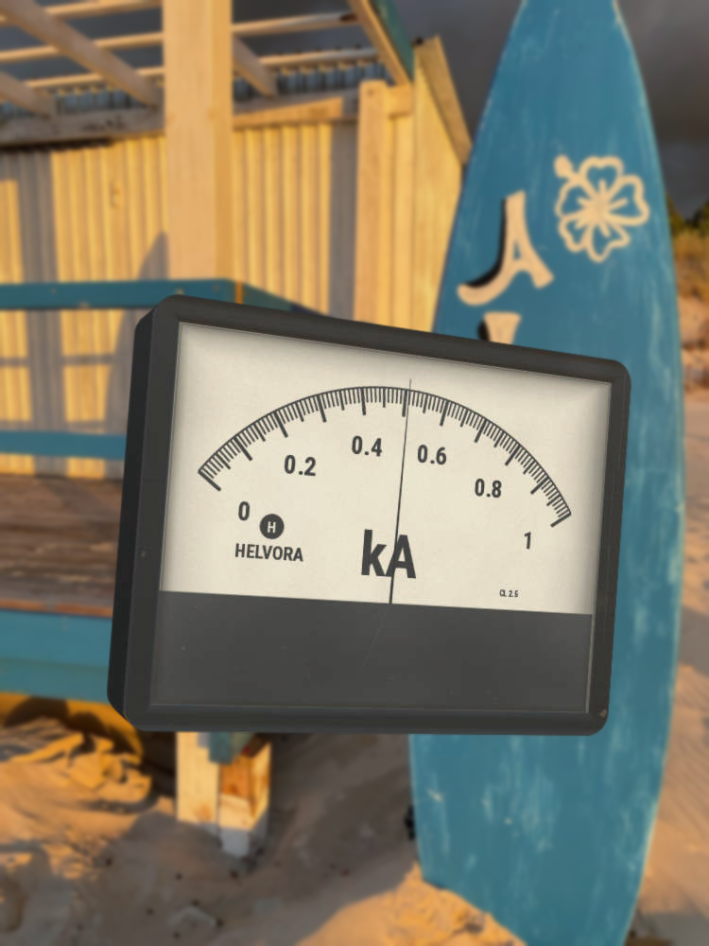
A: 0.5 (kA)
